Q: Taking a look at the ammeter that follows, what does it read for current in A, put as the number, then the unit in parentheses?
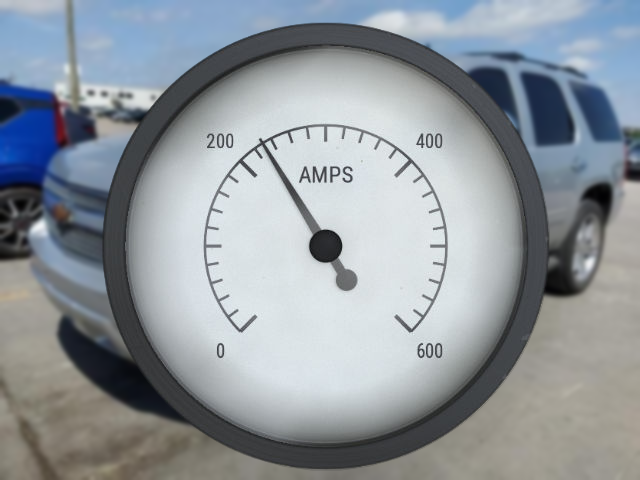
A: 230 (A)
